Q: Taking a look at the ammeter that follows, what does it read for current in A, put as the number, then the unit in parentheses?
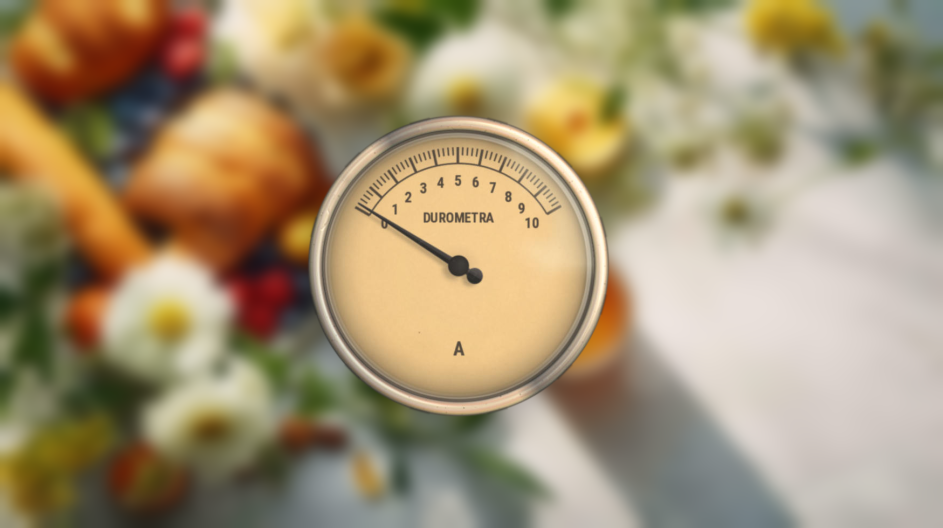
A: 0.2 (A)
